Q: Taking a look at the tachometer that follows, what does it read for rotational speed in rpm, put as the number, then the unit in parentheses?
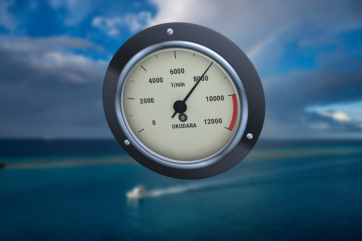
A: 8000 (rpm)
